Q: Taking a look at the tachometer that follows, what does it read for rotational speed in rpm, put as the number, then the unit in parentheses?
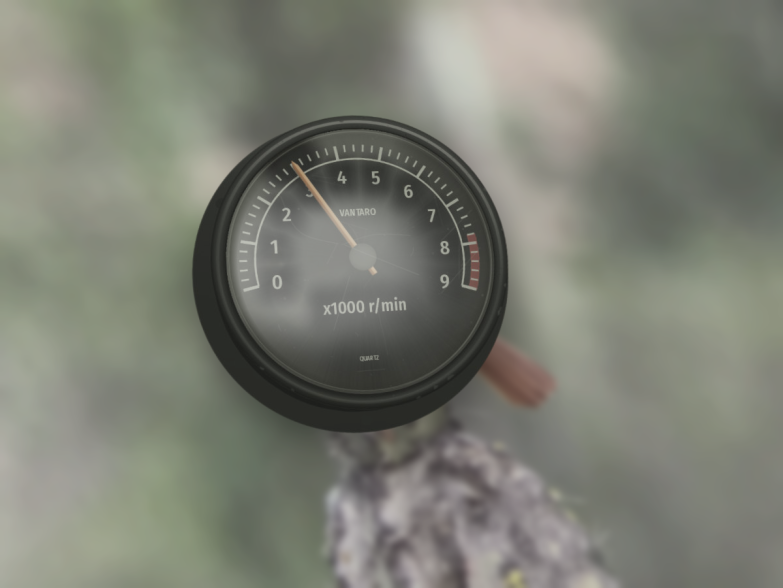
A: 3000 (rpm)
